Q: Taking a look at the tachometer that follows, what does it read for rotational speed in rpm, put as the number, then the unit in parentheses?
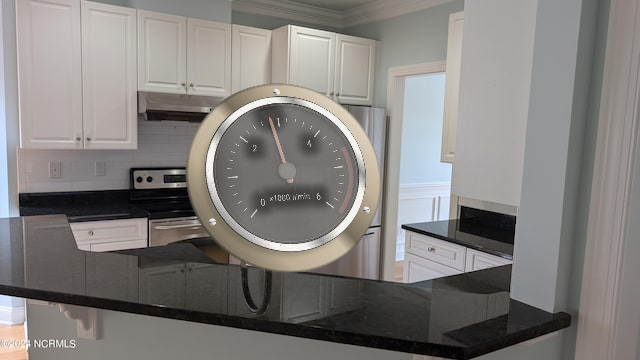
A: 2800 (rpm)
